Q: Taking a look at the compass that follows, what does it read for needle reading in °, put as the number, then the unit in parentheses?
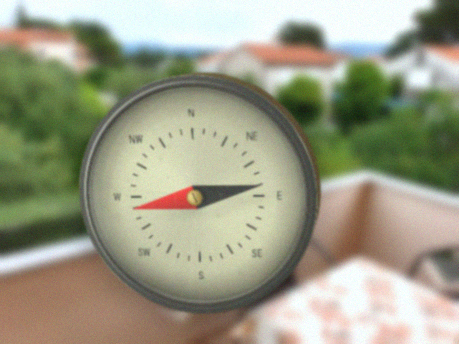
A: 260 (°)
